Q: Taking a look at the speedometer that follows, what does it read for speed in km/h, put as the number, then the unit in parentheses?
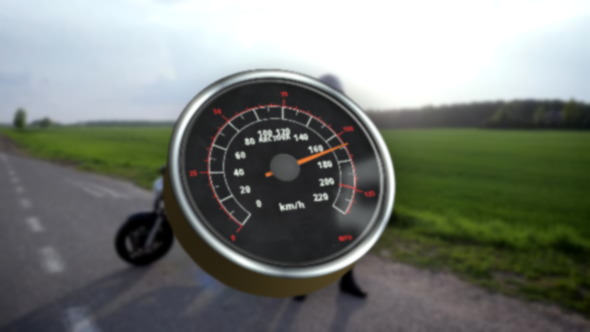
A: 170 (km/h)
